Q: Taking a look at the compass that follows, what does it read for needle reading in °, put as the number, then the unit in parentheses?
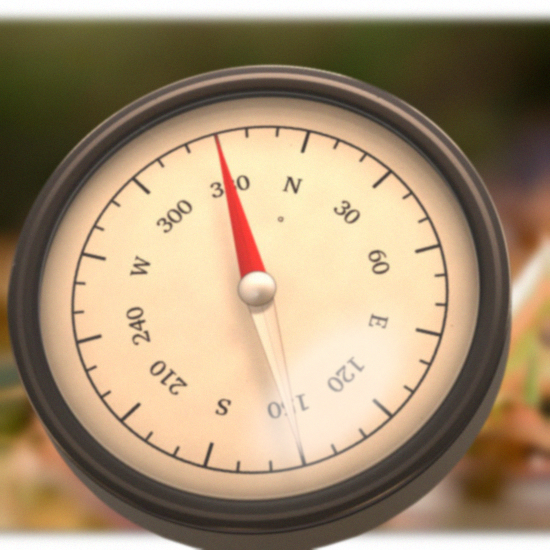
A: 330 (°)
